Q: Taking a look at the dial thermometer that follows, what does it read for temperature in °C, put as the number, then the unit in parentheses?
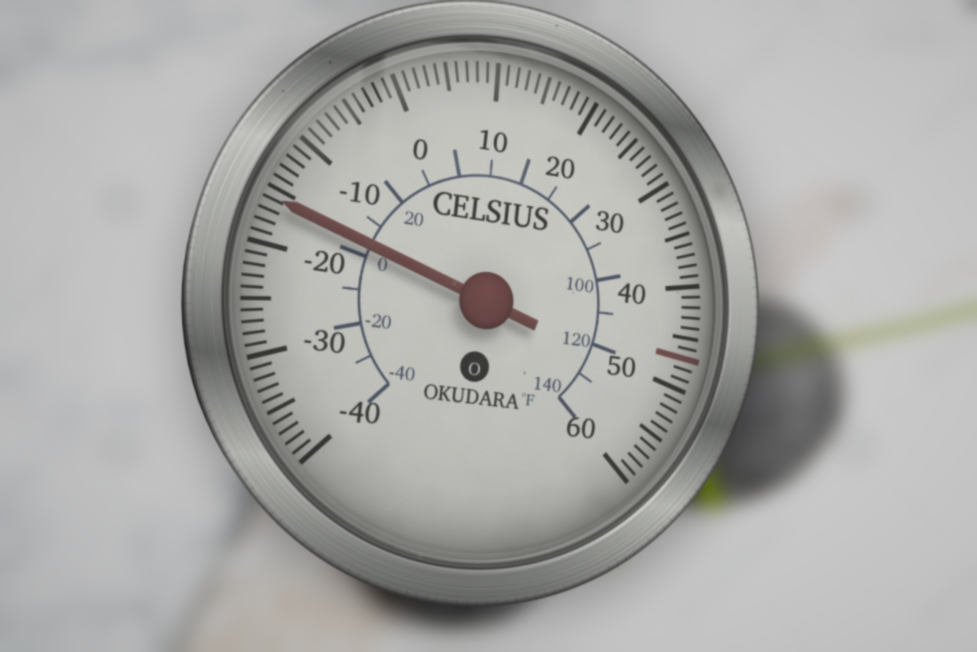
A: -16 (°C)
